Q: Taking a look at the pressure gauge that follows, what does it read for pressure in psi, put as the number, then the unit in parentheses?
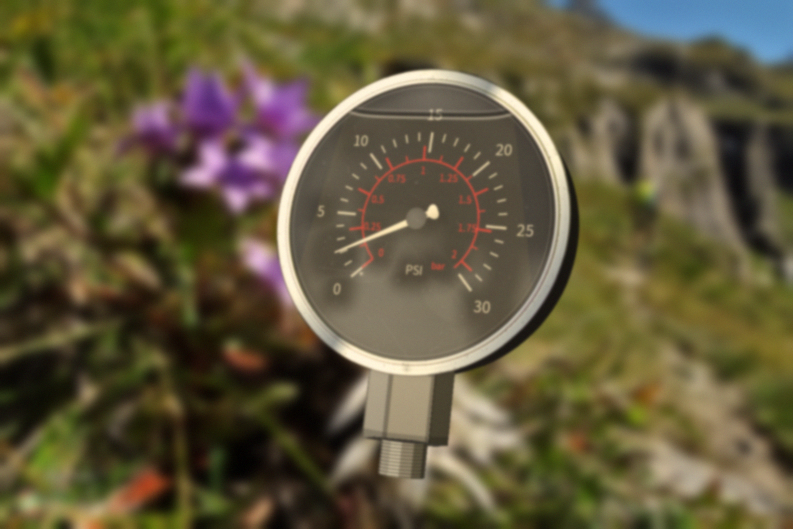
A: 2 (psi)
